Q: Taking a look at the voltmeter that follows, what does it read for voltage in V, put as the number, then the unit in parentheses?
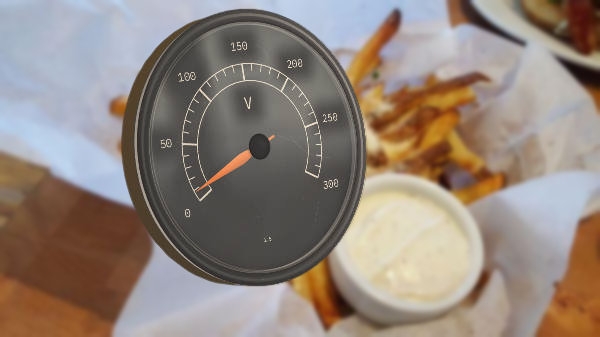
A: 10 (V)
